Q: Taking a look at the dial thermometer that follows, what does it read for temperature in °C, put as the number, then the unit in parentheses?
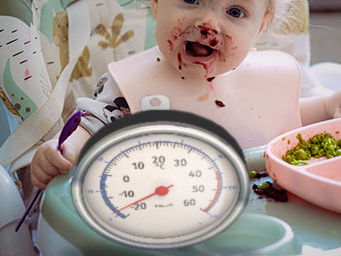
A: -15 (°C)
